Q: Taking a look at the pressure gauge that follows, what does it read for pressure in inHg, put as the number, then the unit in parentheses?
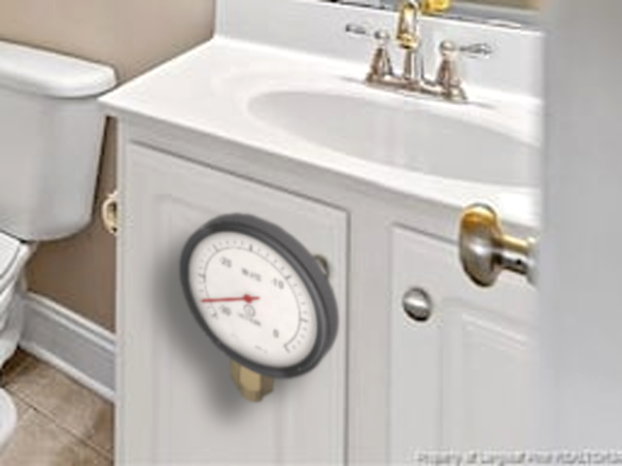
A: -28 (inHg)
